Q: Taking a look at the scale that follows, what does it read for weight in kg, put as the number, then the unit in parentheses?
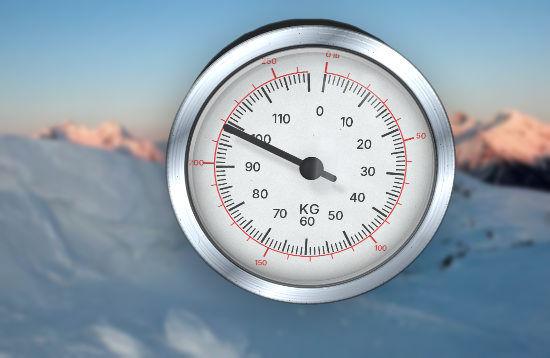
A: 99 (kg)
